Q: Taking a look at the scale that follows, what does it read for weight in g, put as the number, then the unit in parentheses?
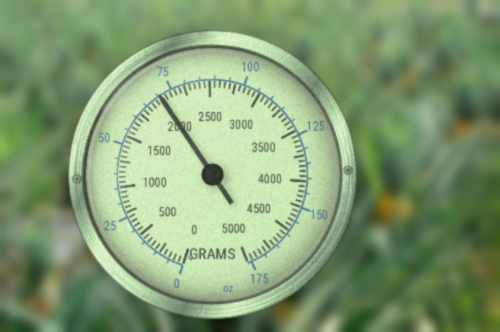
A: 2000 (g)
